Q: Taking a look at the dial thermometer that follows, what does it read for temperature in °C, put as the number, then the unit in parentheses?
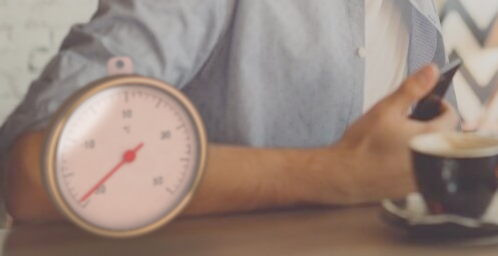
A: -28 (°C)
